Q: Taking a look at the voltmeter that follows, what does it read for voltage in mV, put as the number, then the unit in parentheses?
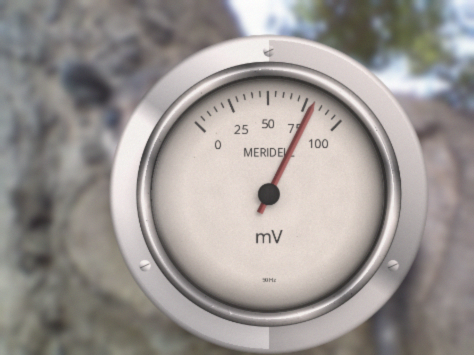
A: 80 (mV)
